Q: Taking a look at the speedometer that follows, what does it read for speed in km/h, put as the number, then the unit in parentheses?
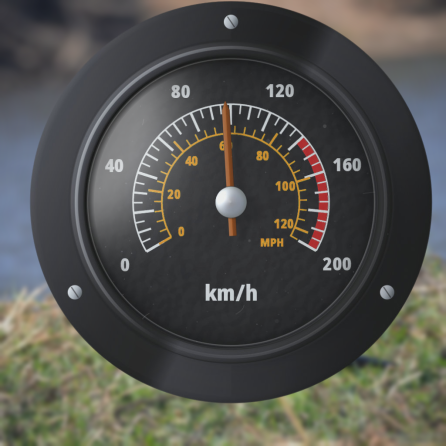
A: 97.5 (km/h)
